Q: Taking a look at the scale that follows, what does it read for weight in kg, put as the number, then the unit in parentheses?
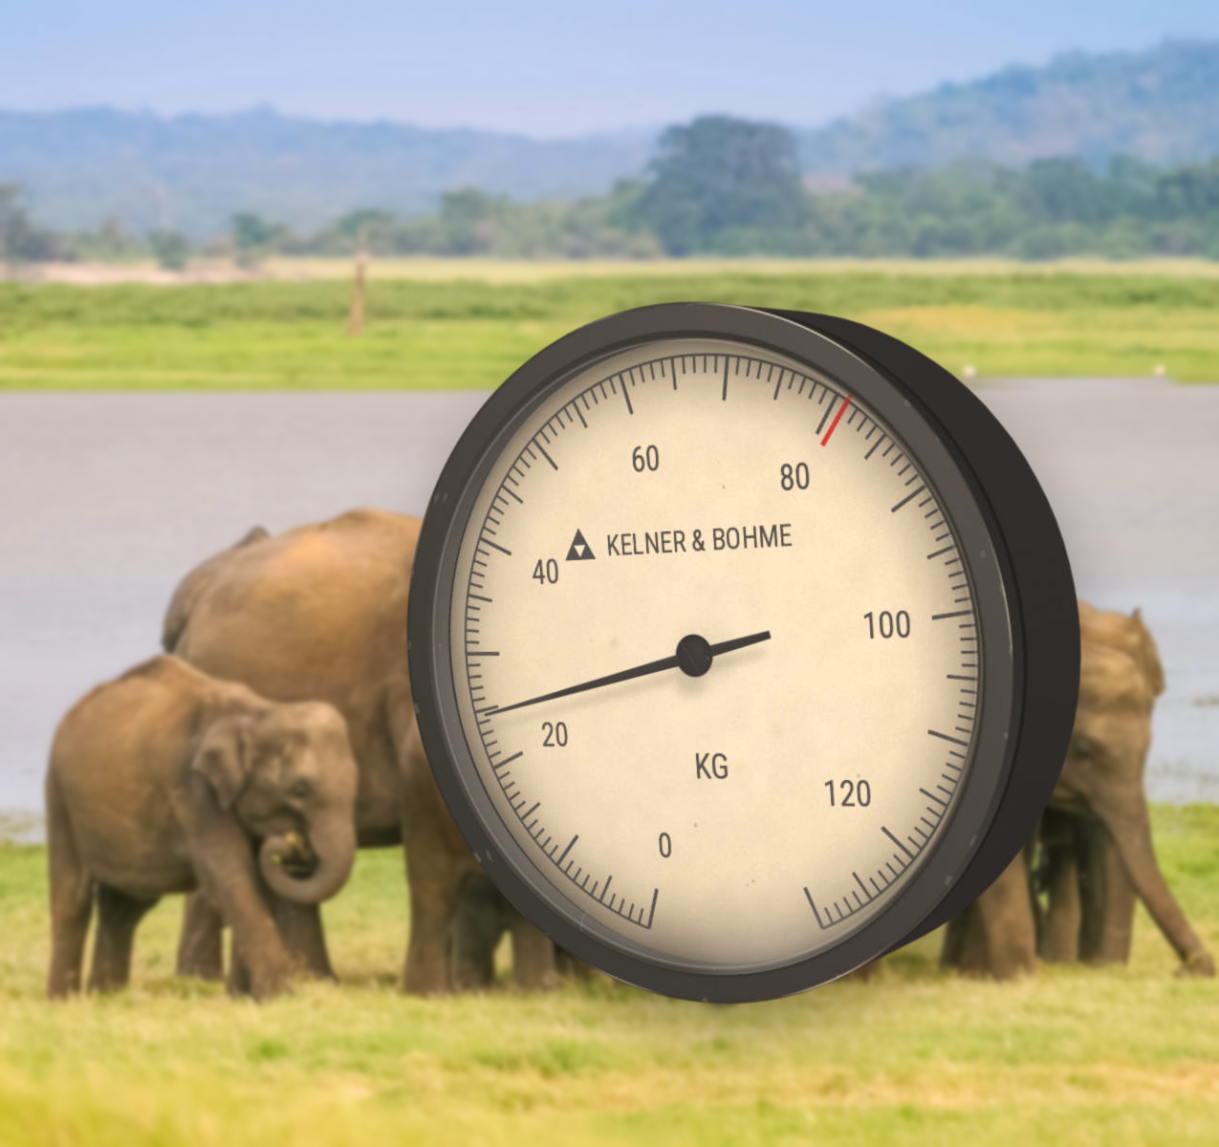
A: 24.5 (kg)
